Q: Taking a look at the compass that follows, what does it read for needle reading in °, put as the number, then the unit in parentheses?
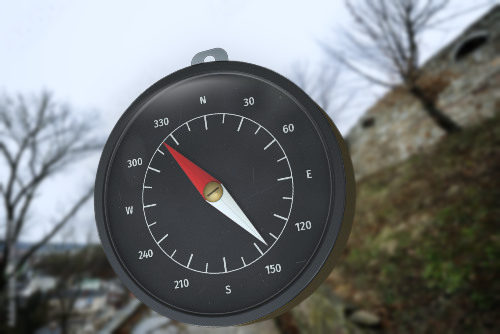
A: 322.5 (°)
